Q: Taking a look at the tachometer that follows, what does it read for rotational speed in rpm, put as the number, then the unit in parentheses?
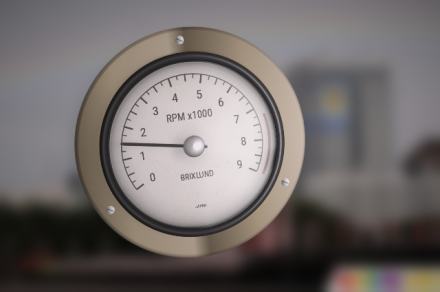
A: 1500 (rpm)
